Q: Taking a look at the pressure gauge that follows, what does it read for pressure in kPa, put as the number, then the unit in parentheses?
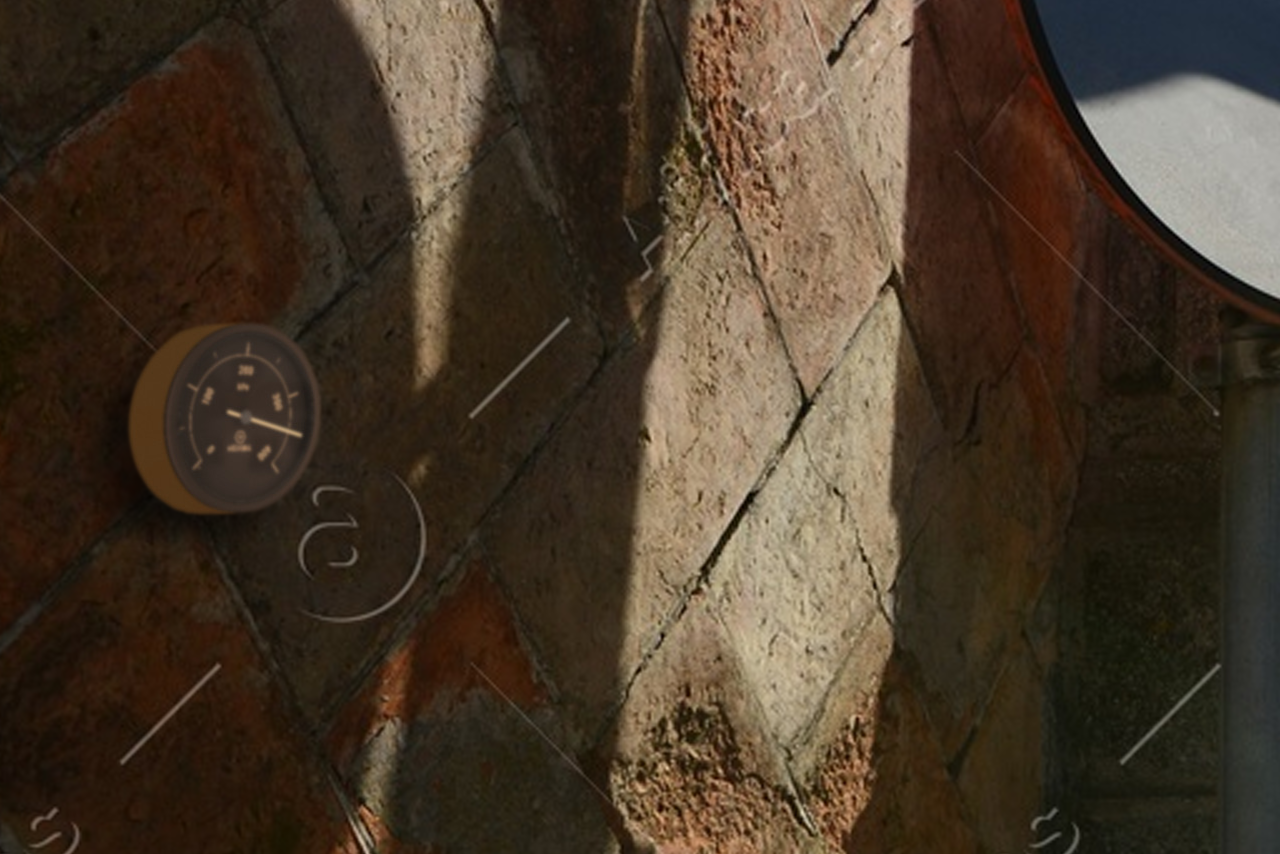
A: 350 (kPa)
